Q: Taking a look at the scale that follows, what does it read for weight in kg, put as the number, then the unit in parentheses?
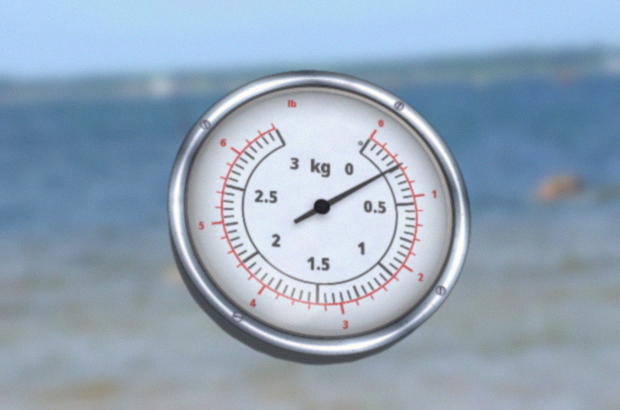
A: 0.25 (kg)
